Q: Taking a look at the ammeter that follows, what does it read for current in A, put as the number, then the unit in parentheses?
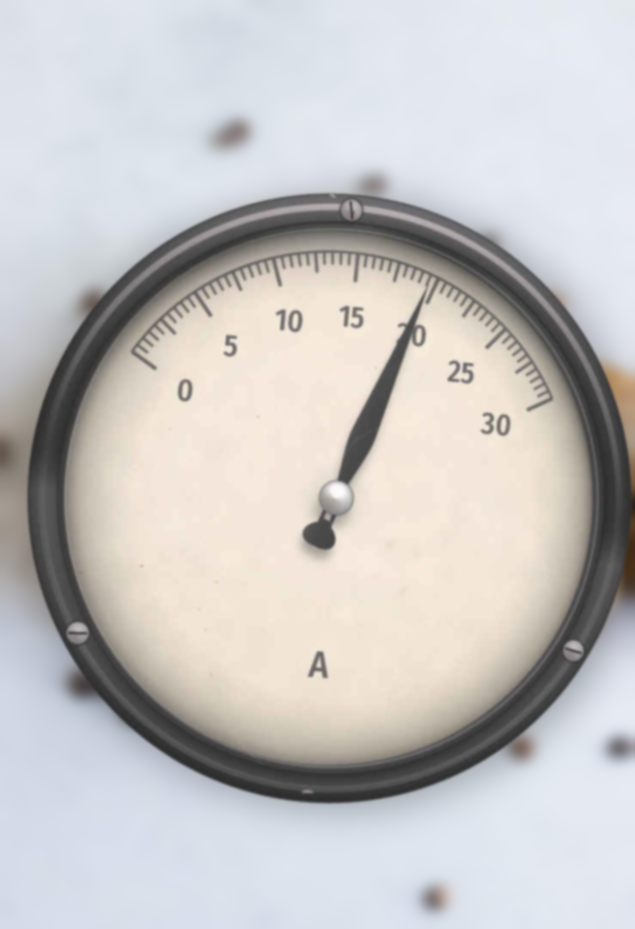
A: 19.5 (A)
